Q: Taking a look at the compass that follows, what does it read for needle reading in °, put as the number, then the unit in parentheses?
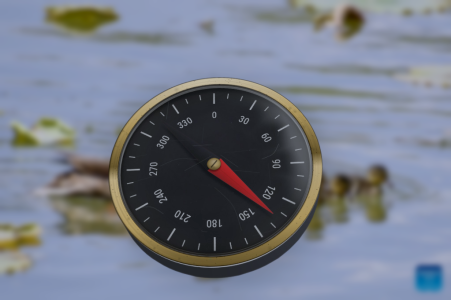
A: 135 (°)
